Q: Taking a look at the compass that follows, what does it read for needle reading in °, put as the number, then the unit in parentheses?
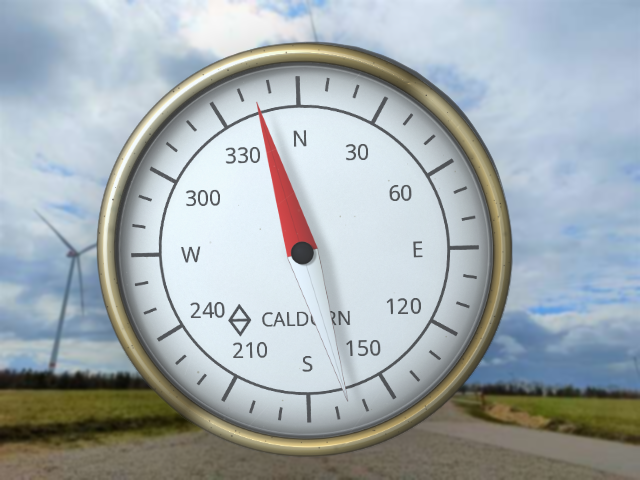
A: 345 (°)
